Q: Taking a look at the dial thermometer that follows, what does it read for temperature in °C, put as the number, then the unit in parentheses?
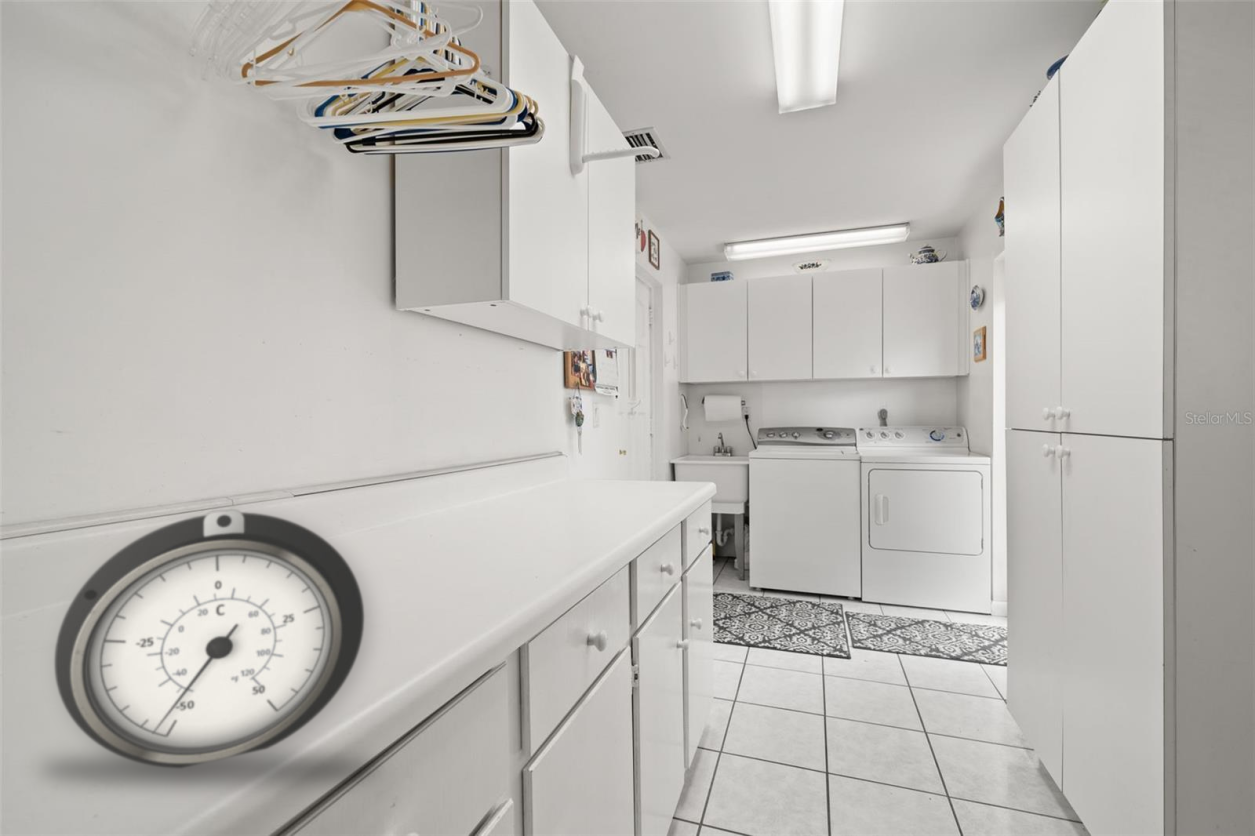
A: -47.5 (°C)
